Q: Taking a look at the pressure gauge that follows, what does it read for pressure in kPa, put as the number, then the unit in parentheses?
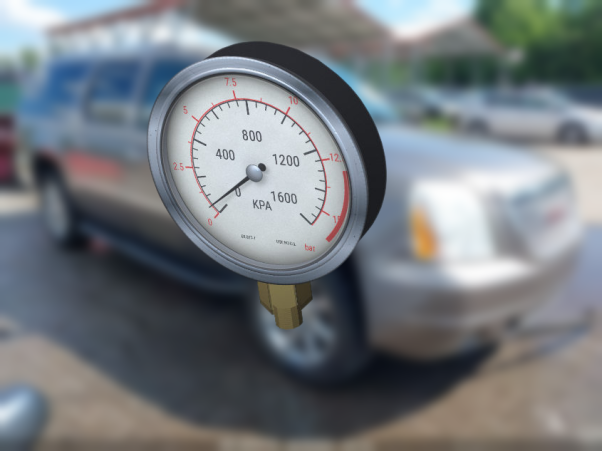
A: 50 (kPa)
